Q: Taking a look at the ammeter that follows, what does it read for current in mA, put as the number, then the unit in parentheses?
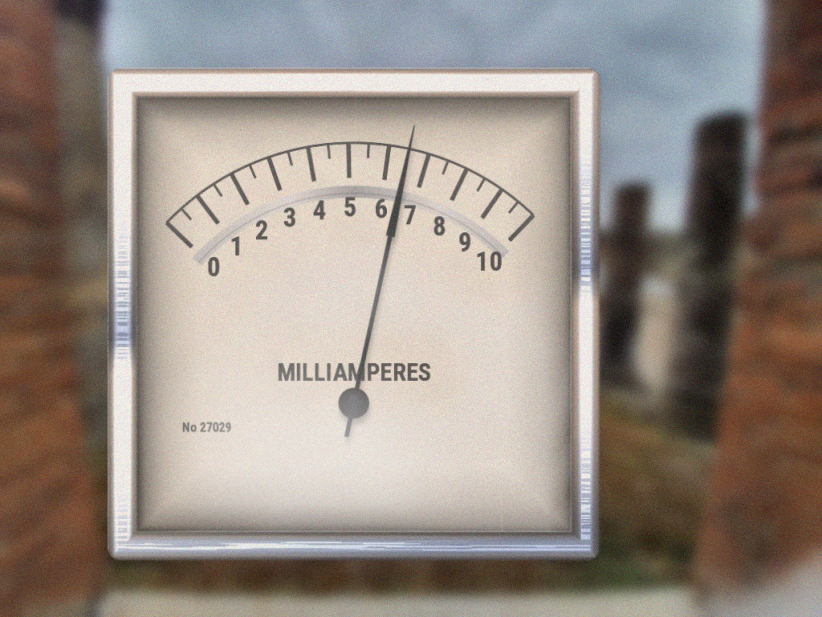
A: 6.5 (mA)
